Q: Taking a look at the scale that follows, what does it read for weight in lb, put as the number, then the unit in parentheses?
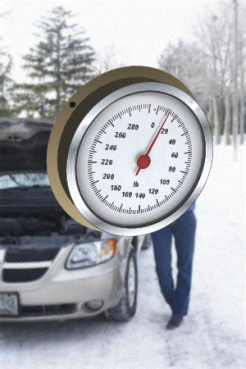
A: 10 (lb)
